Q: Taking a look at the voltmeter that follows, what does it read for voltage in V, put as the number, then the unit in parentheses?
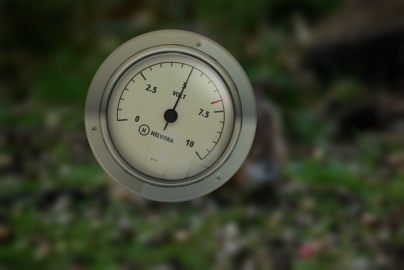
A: 5 (V)
